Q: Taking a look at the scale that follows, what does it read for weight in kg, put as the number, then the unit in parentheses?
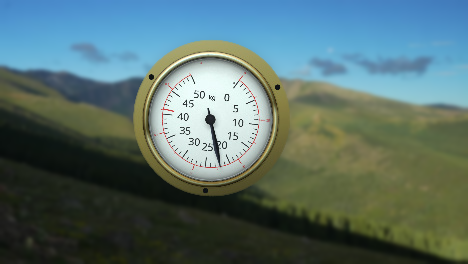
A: 22 (kg)
